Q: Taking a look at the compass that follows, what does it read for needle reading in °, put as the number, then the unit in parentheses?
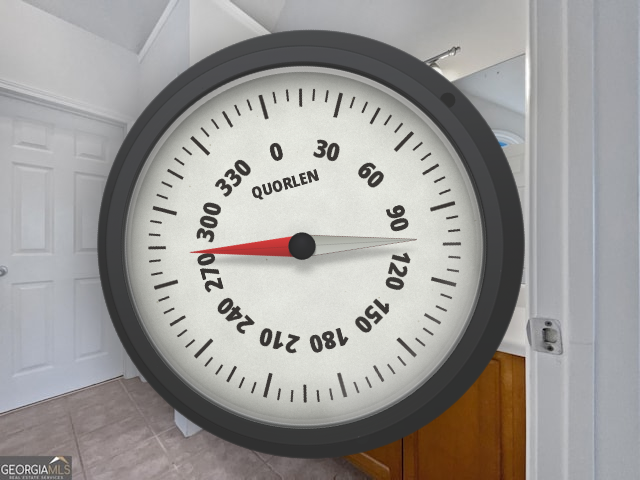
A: 282.5 (°)
